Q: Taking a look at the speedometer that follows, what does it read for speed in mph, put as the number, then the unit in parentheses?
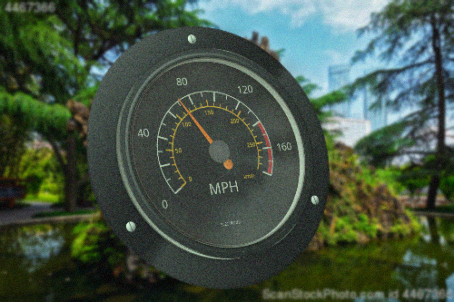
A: 70 (mph)
